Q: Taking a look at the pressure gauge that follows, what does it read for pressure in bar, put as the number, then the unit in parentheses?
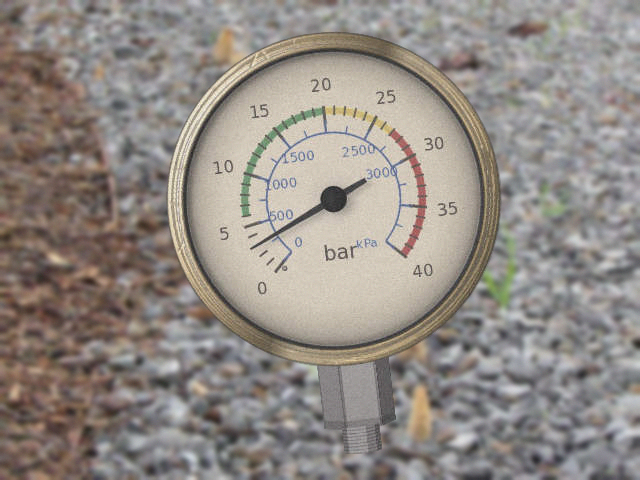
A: 3 (bar)
